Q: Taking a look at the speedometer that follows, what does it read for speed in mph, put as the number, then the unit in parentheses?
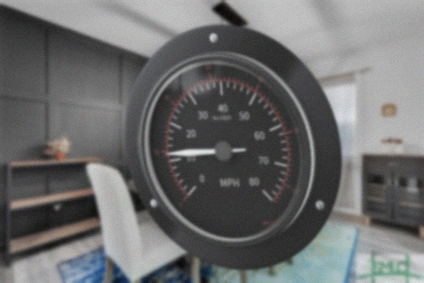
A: 12 (mph)
